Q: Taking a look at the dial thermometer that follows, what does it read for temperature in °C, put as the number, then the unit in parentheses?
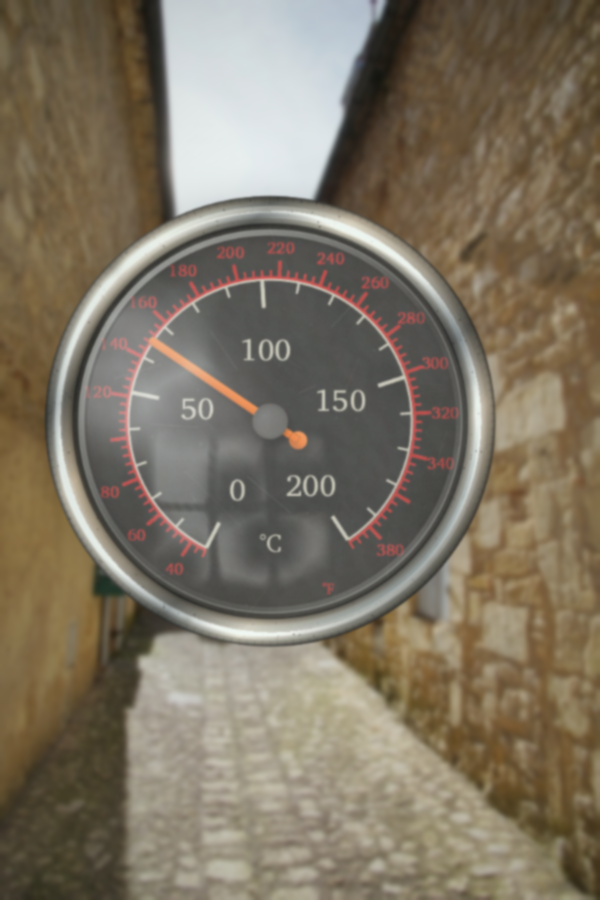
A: 65 (°C)
